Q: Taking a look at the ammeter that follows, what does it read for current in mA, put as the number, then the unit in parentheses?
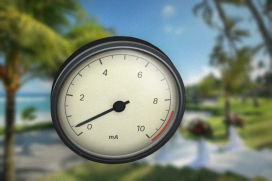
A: 0.5 (mA)
